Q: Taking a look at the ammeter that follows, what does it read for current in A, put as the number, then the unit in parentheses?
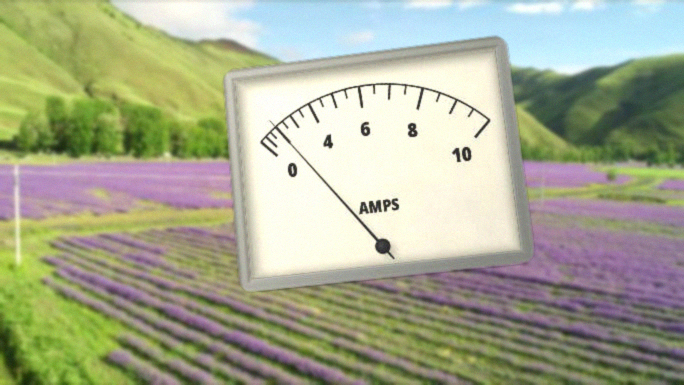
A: 2 (A)
